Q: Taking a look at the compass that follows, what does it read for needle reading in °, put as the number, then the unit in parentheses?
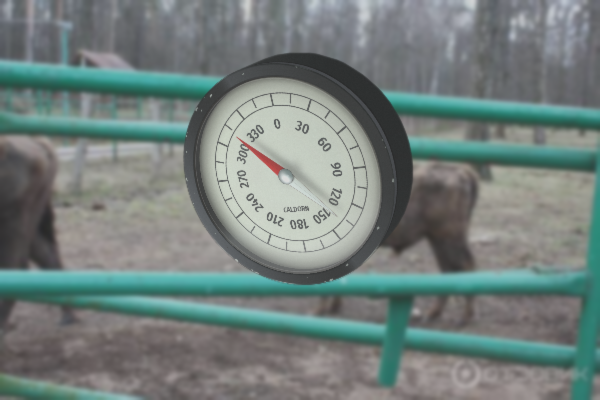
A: 315 (°)
